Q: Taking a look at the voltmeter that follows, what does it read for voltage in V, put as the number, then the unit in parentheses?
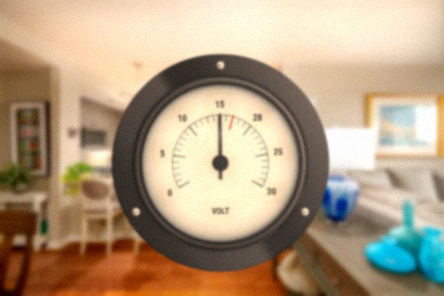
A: 15 (V)
